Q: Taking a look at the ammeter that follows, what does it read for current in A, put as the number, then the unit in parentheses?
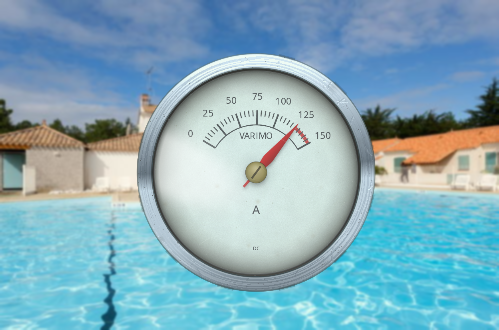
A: 125 (A)
